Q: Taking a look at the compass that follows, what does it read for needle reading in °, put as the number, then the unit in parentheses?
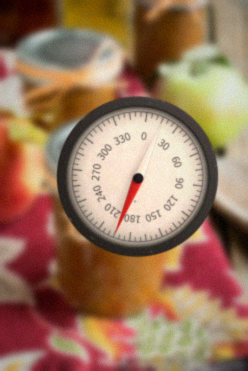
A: 195 (°)
